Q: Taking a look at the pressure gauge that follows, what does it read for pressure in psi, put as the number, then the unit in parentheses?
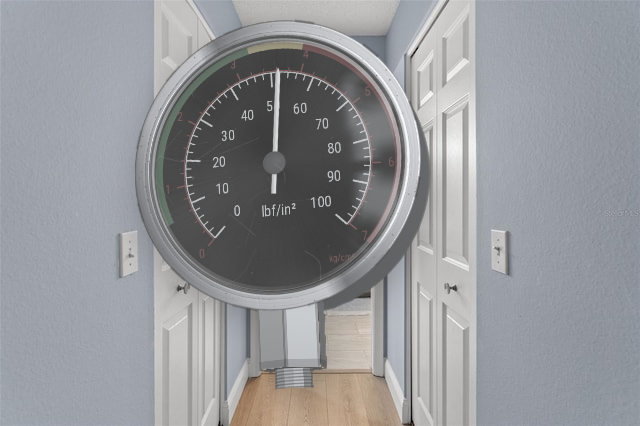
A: 52 (psi)
